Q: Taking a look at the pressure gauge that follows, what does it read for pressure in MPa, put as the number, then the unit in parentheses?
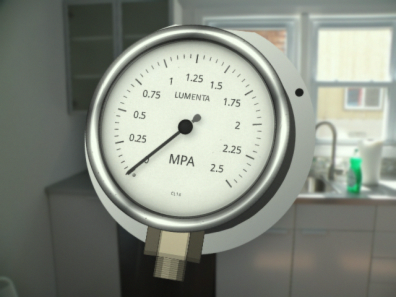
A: 0 (MPa)
